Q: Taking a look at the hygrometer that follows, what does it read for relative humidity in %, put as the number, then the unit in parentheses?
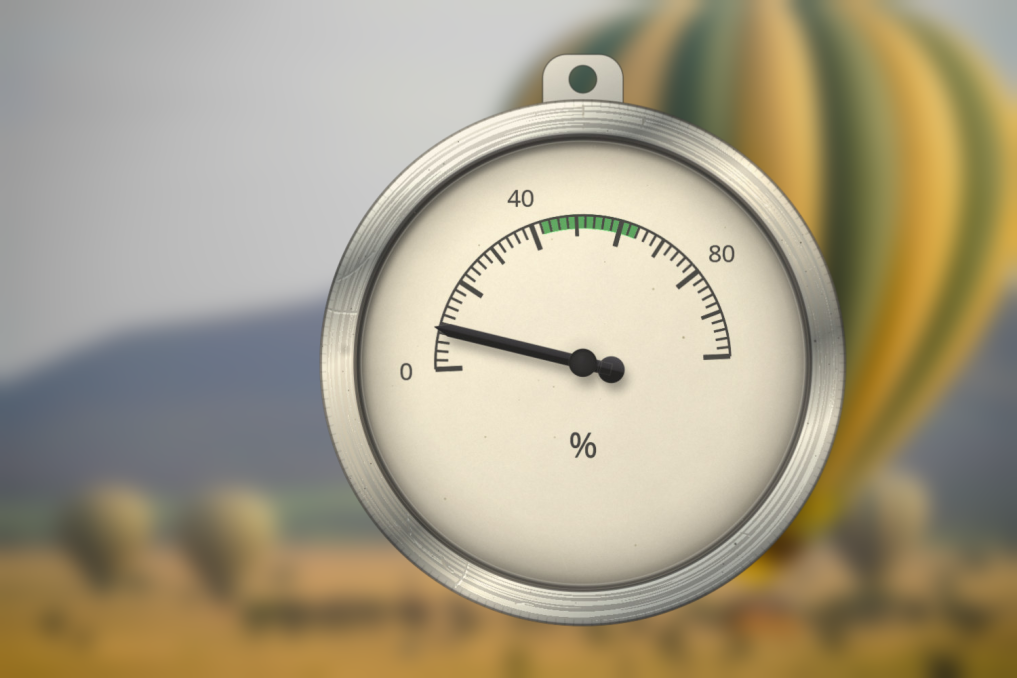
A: 9 (%)
